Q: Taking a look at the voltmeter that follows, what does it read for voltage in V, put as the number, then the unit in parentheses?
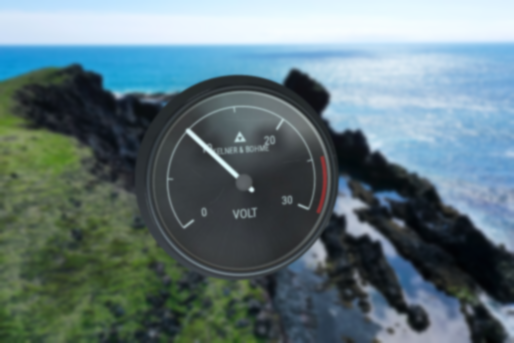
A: 10 (V)
